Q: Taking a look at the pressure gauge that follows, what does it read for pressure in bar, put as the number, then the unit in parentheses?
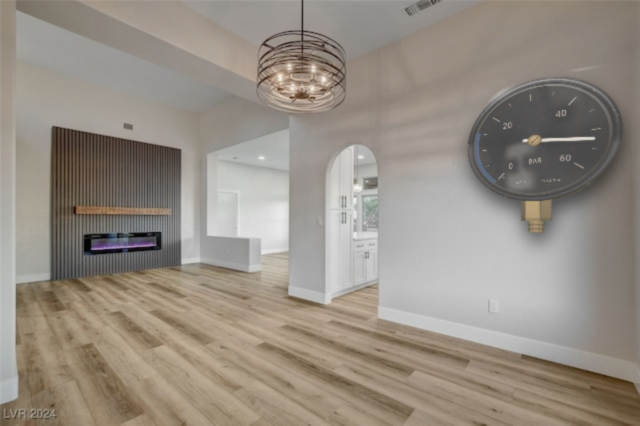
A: 52.5 (bar)
